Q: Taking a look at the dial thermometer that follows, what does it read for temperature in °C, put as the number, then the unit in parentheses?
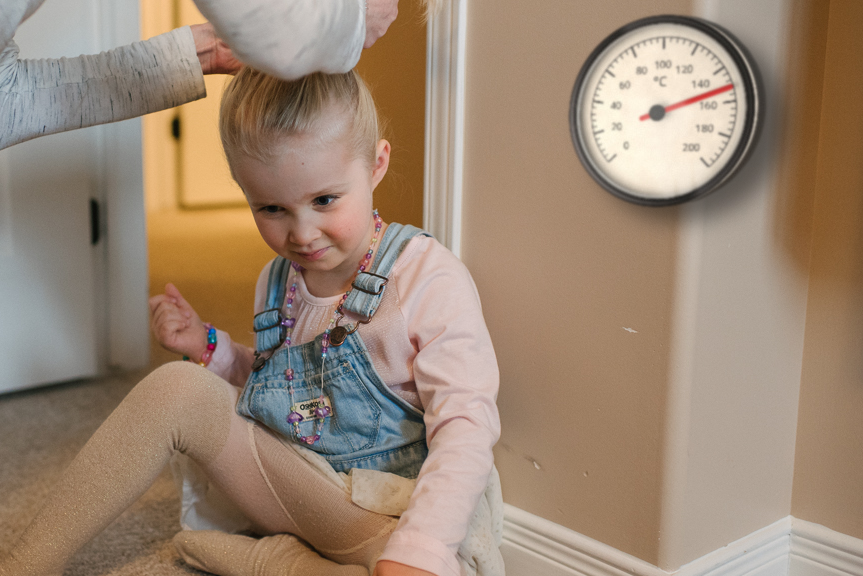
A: 152 (°C)
